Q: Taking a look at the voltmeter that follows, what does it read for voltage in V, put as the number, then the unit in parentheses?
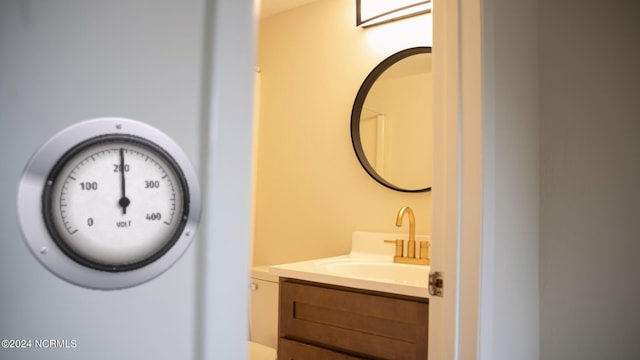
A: 200 (V)
